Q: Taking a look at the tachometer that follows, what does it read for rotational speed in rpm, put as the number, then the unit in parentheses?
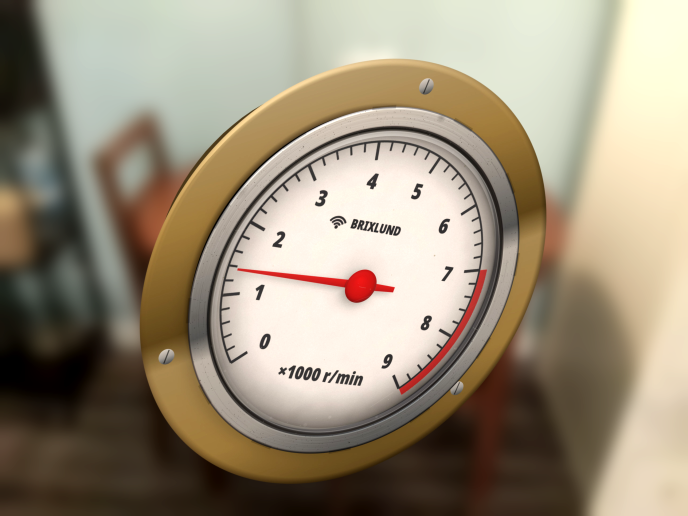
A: 1400 (rpm)
